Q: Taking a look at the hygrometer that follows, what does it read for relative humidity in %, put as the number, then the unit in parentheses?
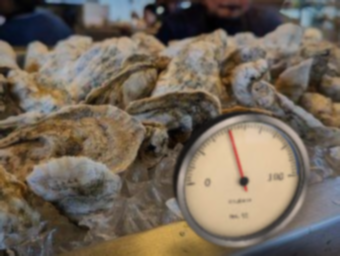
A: 40 (%)
